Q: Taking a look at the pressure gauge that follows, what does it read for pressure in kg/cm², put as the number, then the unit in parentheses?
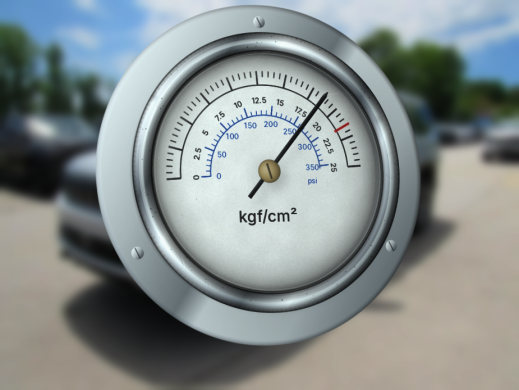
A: 18.5 (kg/cm²)
